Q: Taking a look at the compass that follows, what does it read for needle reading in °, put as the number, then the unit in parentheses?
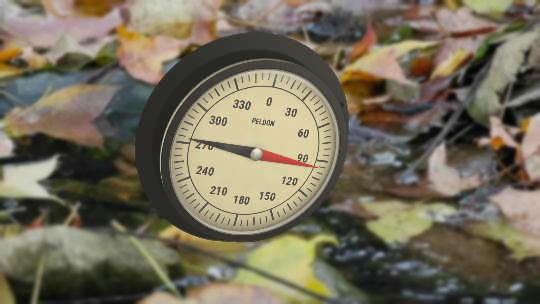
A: 95 (°)
